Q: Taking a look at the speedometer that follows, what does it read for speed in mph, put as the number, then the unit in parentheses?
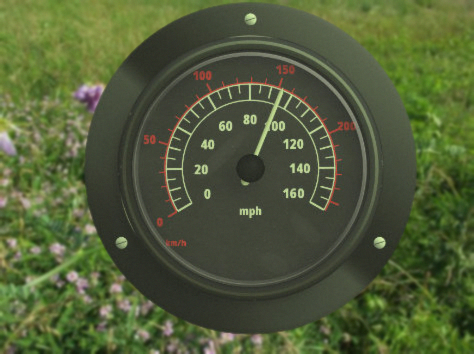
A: 95 (mph)
